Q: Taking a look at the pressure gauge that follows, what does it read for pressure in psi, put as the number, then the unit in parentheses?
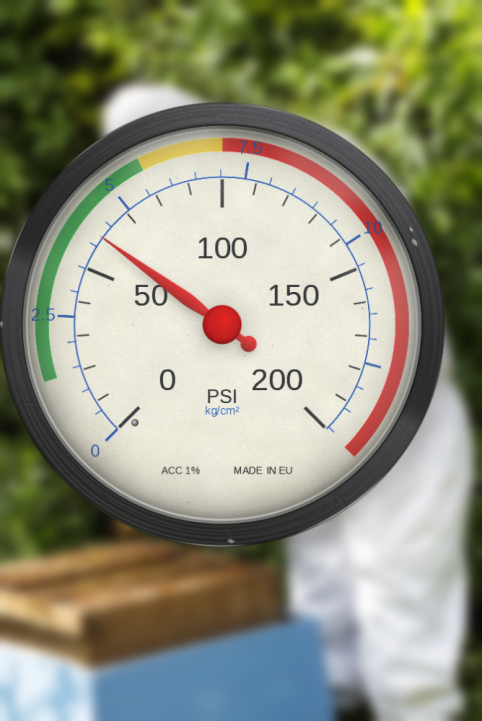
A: 60 (psi)
